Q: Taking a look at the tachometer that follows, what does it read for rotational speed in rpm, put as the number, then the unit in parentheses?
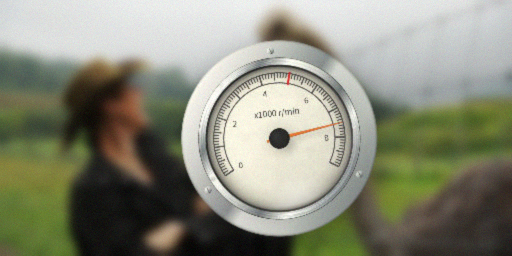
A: 7500 (rpm)
